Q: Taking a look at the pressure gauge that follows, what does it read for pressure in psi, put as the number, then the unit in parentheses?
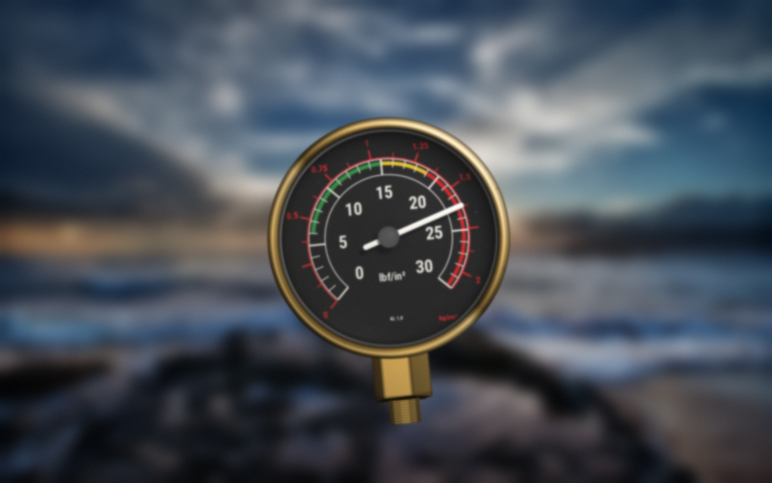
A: 23 (psi)
